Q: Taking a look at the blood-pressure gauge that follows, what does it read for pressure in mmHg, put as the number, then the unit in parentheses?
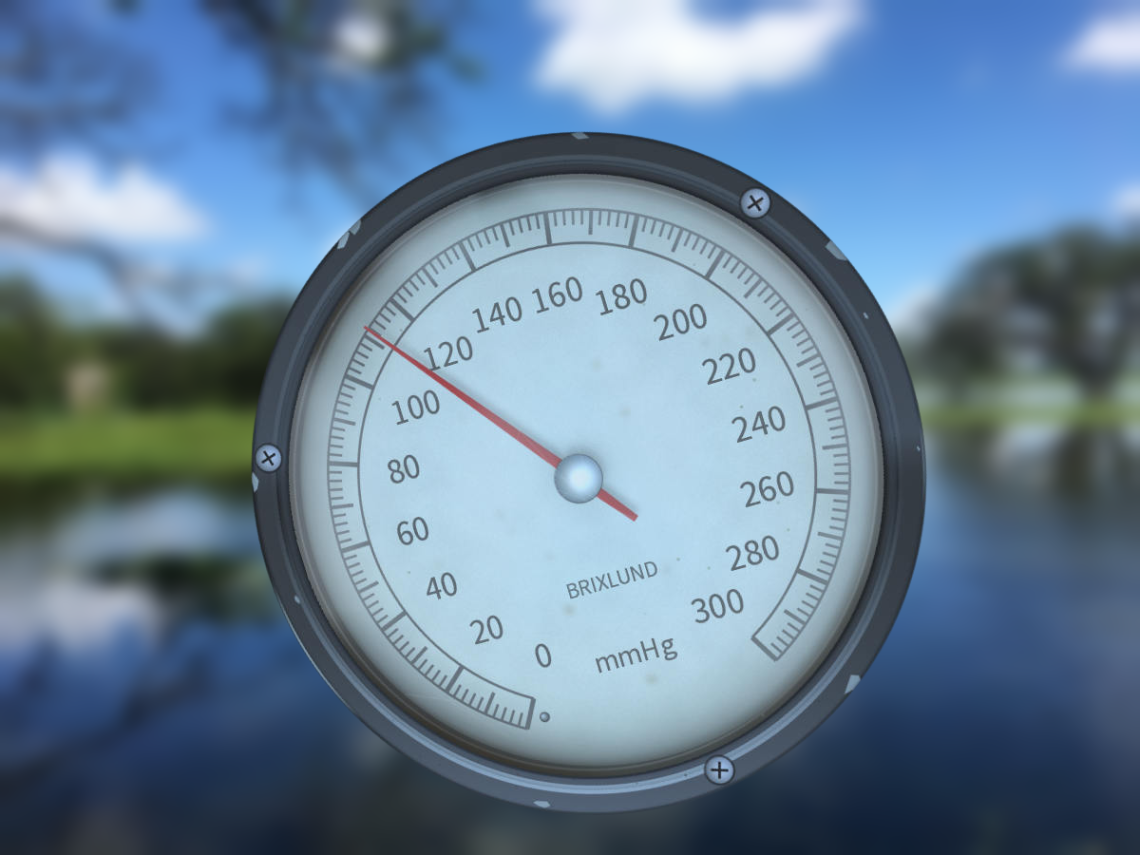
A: 112 (mmHg)
